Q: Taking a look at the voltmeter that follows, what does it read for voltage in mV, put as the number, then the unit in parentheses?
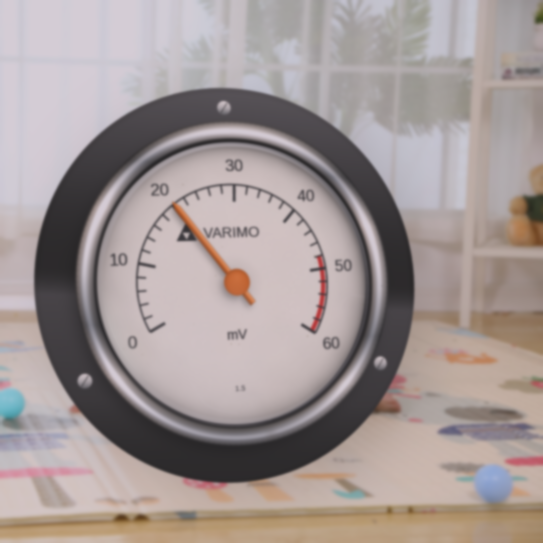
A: 20 (mV)
